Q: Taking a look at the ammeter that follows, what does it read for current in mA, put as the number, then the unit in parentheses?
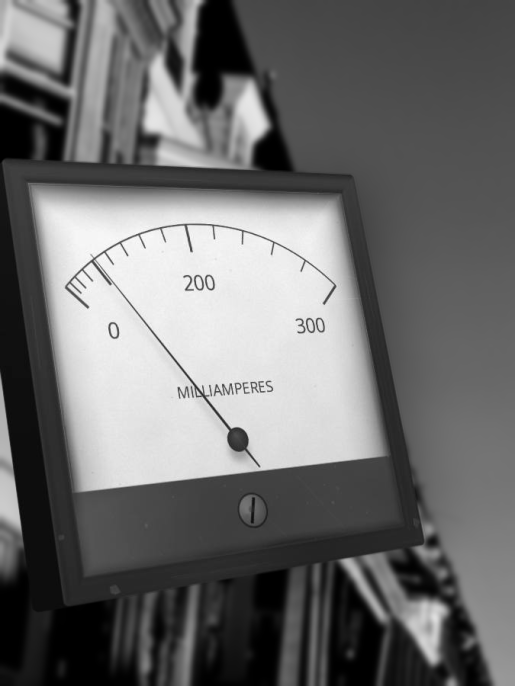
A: 100 (mA)
